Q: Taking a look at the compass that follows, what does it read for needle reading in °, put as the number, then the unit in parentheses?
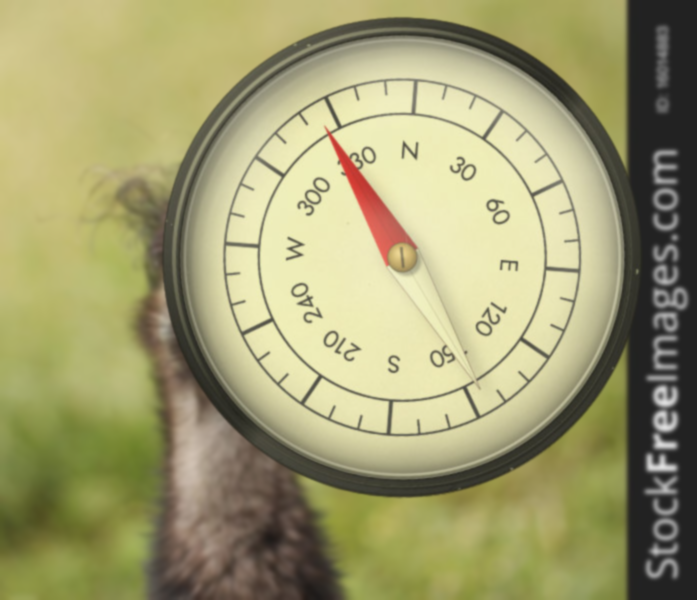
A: 325 (°)
